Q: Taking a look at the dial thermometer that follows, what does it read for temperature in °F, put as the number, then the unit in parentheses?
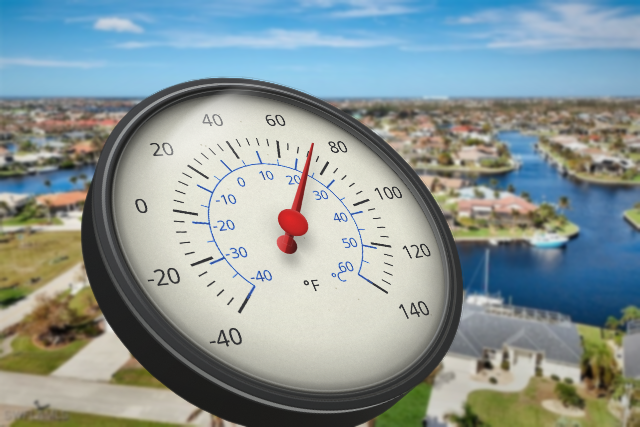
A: 72 (°F)
